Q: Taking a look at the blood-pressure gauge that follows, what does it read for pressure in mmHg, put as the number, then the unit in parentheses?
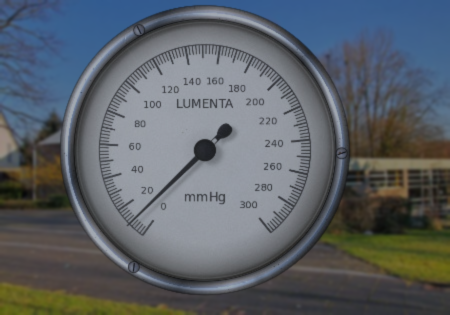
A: 10 (mmHg)
